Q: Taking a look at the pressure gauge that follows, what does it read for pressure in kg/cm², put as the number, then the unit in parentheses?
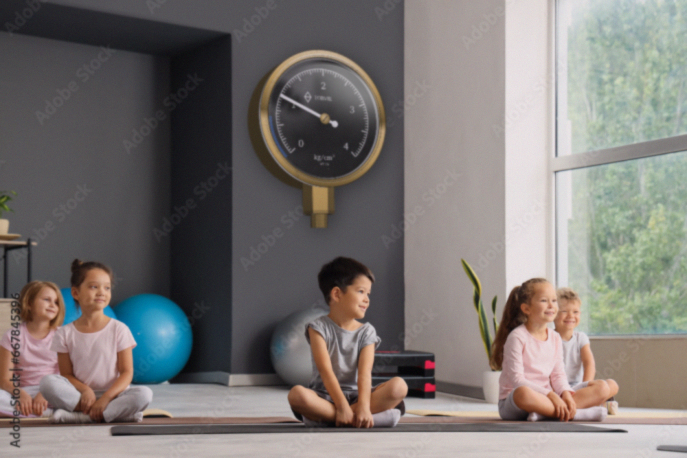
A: 1 (kg/cm²)
